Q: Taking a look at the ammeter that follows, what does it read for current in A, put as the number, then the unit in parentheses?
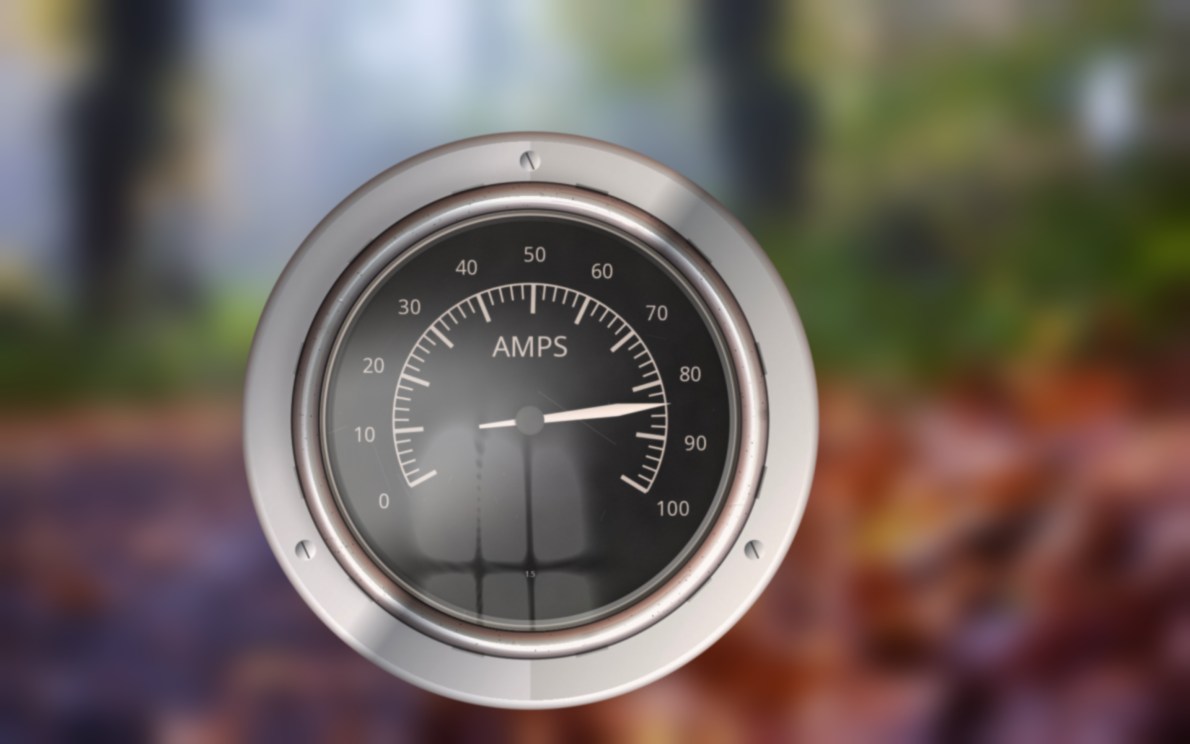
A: 84 (A)
